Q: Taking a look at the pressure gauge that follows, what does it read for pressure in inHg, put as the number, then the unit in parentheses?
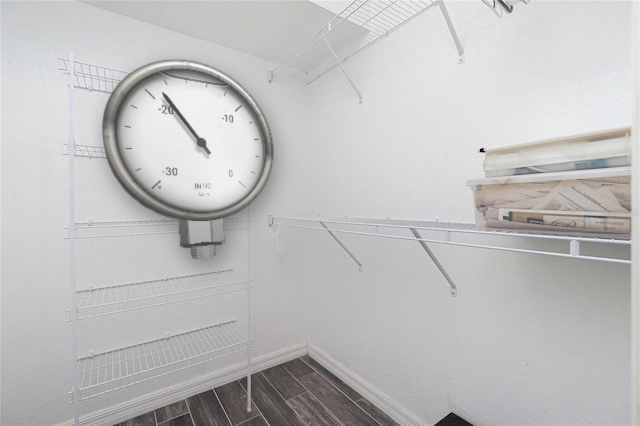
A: -19 (inHg)
